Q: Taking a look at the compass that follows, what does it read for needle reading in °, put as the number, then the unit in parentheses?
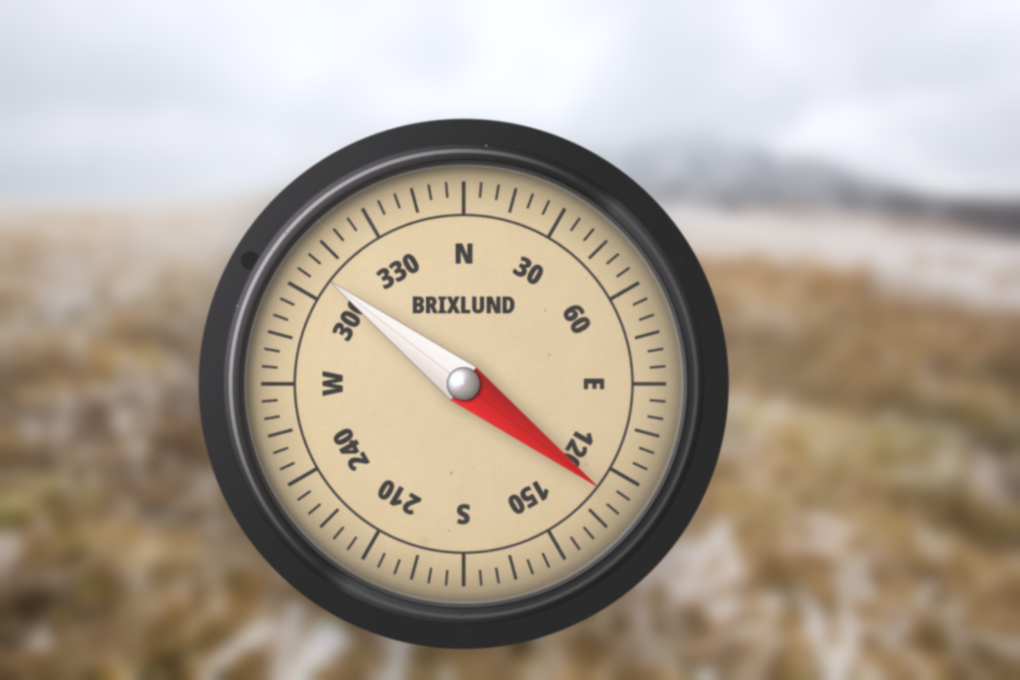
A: 127.5 (°)
